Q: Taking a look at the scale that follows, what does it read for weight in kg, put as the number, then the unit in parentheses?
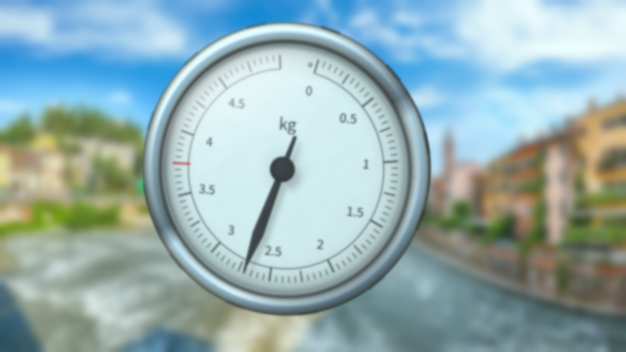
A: 2.7 (kg)
